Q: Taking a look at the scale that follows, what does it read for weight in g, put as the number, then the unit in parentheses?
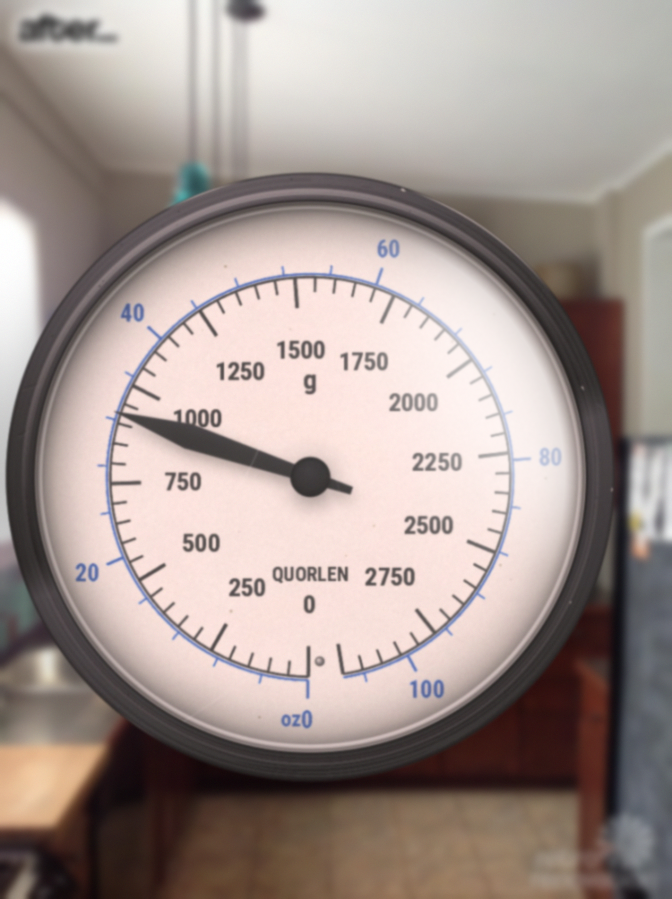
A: 925 (g)
